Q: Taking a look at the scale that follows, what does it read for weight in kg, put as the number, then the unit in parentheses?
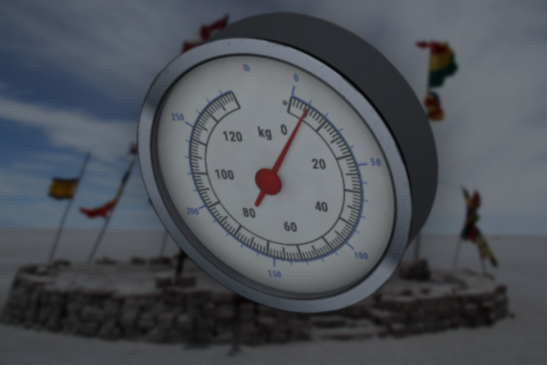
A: 5 (kg)
